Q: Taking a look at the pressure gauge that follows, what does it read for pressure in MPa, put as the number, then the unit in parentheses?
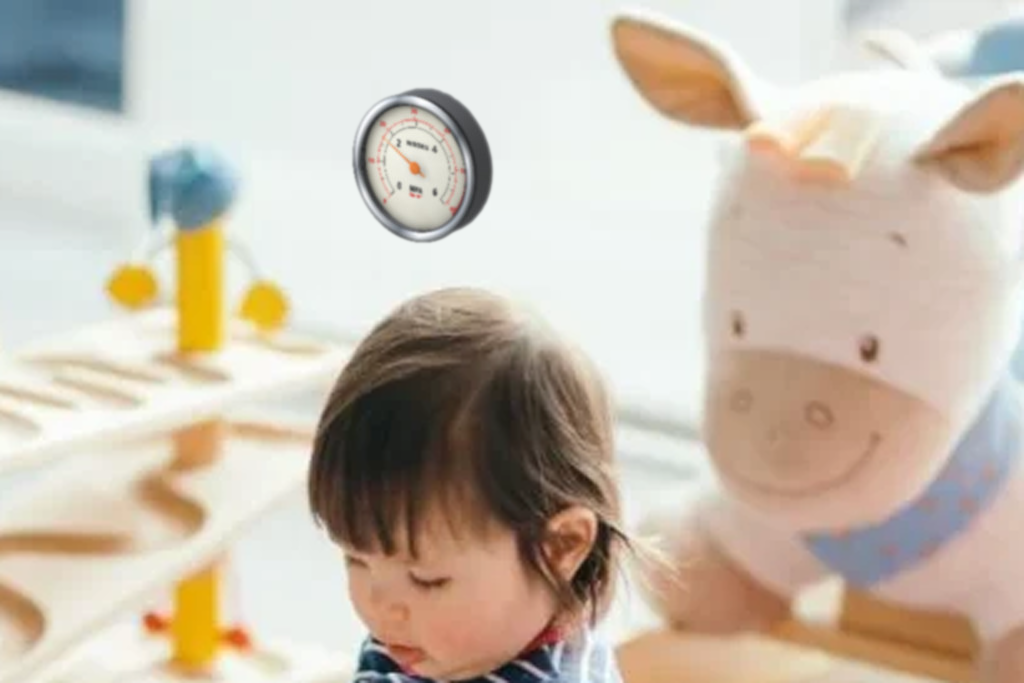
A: 1.75 (MPa)
